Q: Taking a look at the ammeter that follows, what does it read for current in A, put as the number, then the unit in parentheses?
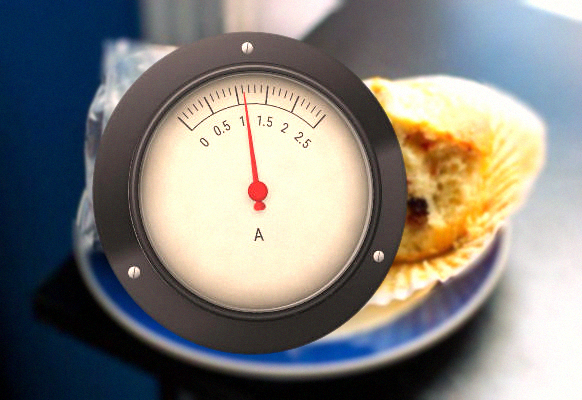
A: 1.1 (A)
